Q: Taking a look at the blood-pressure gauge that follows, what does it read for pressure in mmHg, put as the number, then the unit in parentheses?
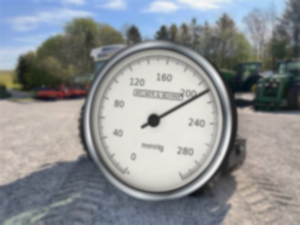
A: 210 (mmHg)
